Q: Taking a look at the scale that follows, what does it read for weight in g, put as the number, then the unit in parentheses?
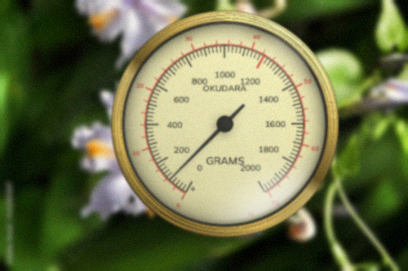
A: 100 (g)
